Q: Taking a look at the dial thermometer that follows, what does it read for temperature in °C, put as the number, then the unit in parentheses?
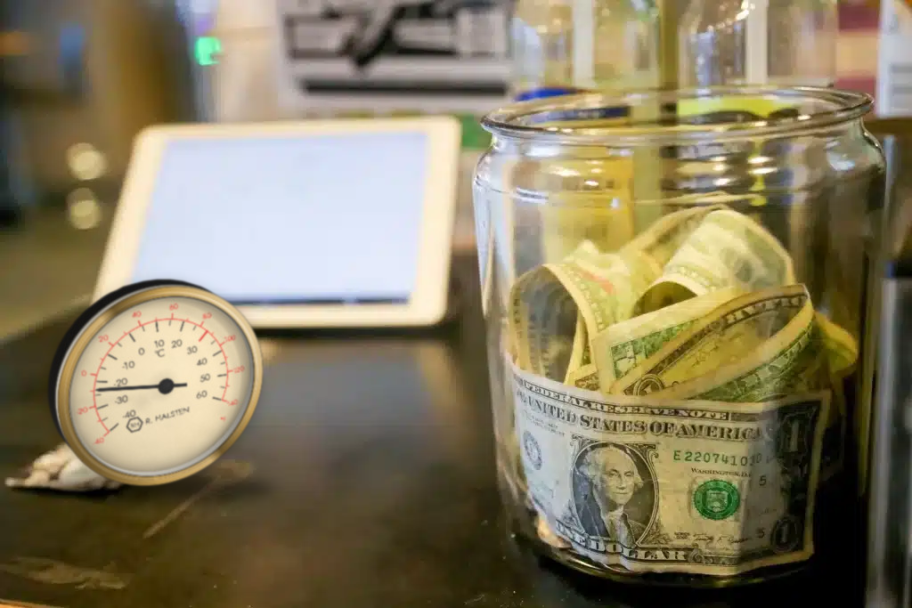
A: -22.5 (°C)
